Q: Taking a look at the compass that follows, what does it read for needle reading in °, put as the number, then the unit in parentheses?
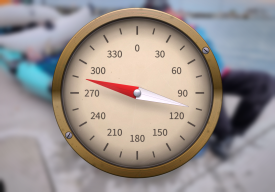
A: 285 (°)
